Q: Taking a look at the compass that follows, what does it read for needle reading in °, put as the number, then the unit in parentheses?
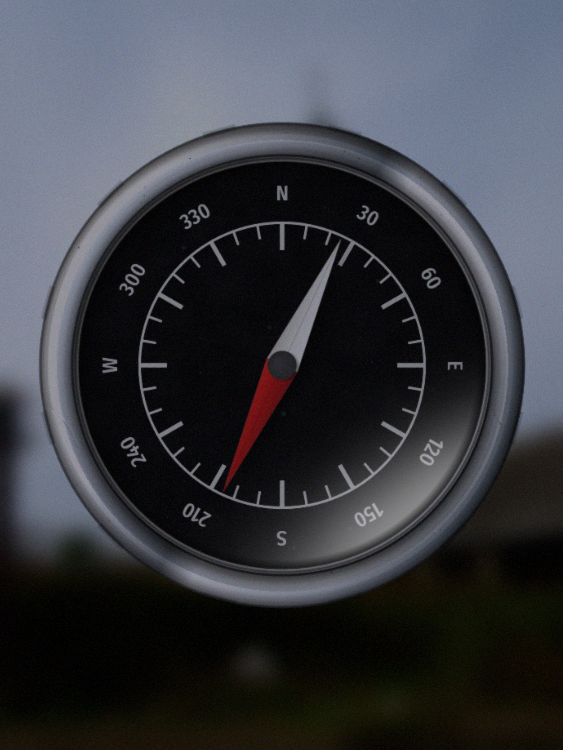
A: 205 (°)
